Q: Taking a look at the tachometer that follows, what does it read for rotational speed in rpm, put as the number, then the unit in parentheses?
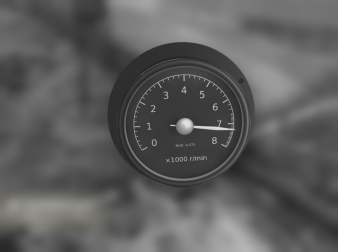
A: 7200 (rpm)
